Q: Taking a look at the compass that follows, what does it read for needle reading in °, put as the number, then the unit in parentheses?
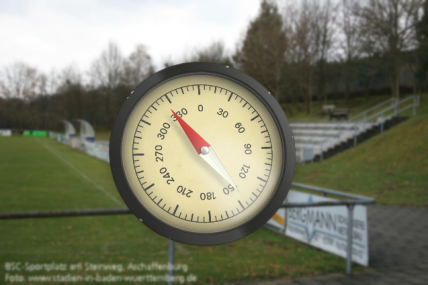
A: 325 (°)
